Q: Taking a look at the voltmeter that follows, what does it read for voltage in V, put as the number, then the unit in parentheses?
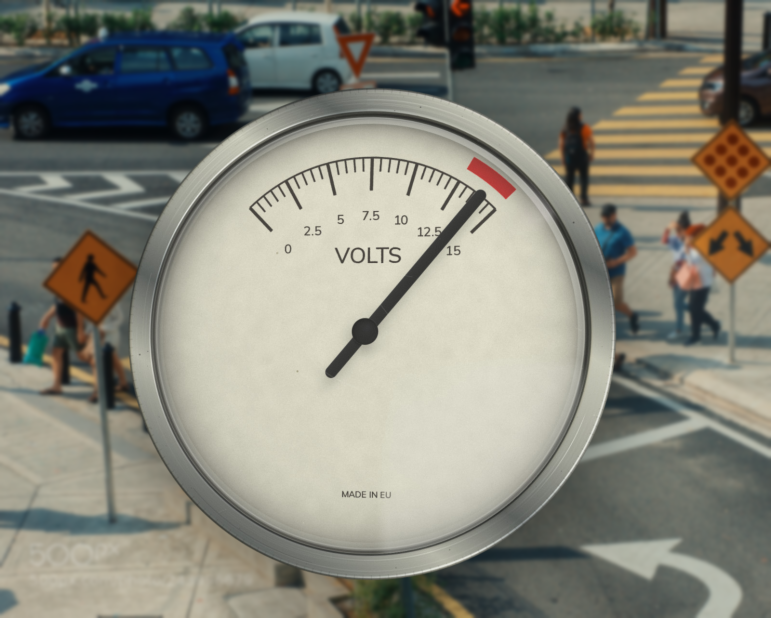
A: 14 (V)
